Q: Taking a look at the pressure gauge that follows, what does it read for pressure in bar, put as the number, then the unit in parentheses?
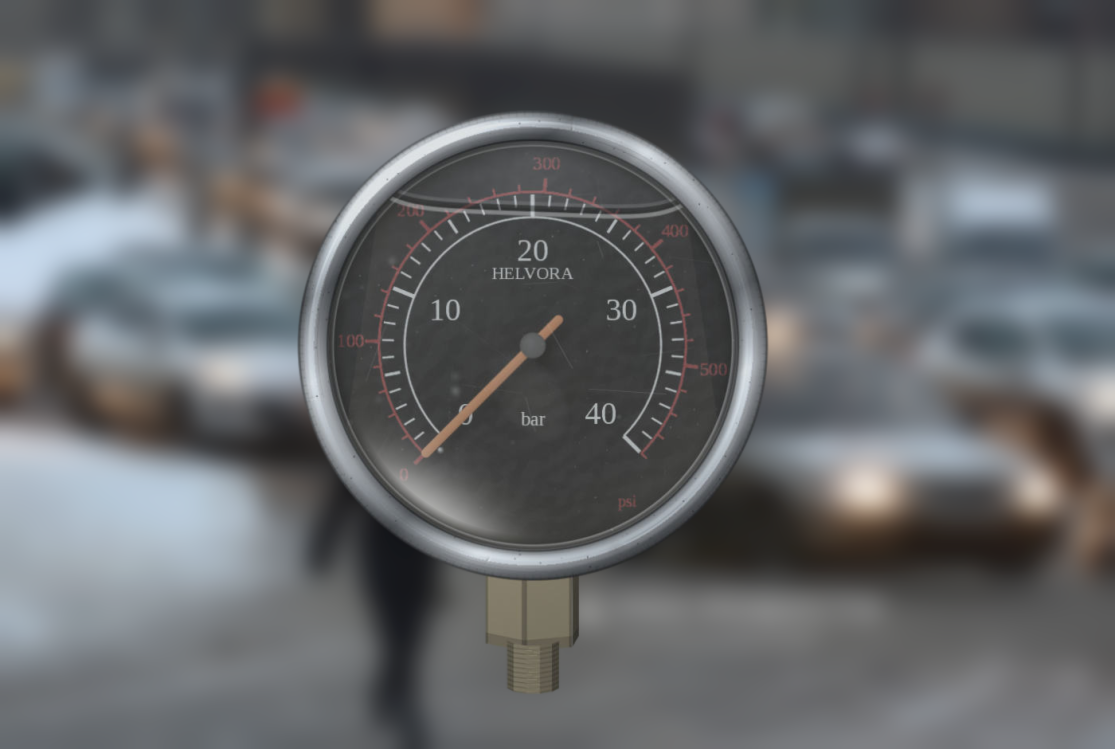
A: 0 (bar)
